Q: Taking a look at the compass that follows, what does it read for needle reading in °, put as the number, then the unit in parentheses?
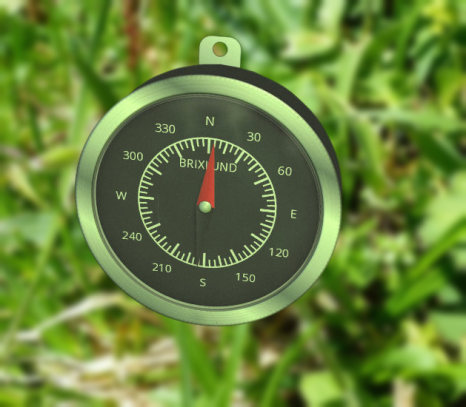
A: 5 (°)
